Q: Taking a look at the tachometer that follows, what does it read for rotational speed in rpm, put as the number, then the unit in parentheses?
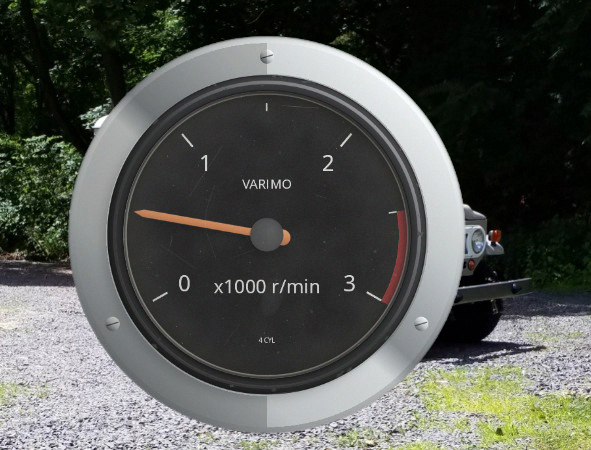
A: 500 (rpm)
